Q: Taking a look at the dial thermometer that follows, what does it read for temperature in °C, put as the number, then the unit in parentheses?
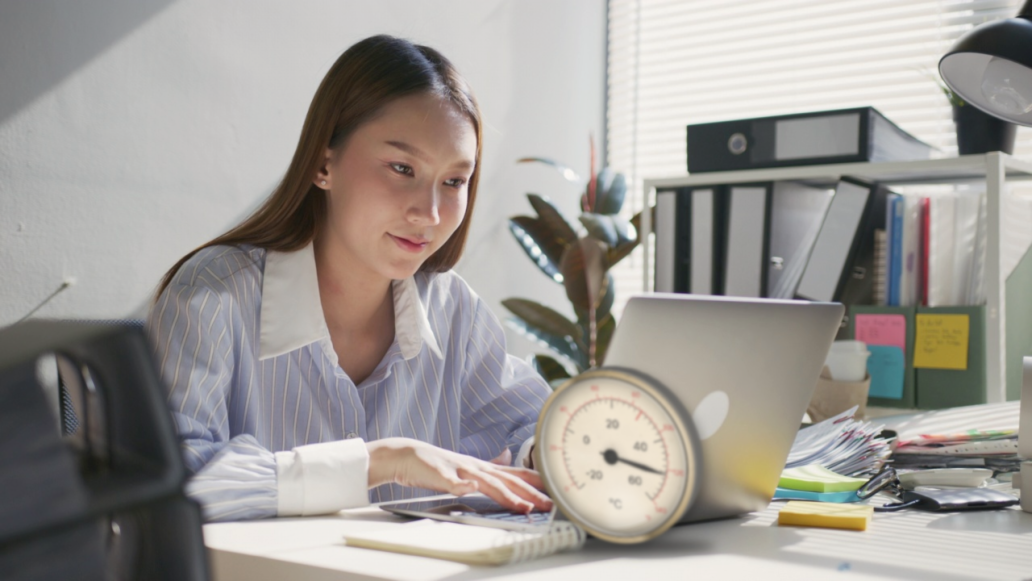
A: 50 (°C)
